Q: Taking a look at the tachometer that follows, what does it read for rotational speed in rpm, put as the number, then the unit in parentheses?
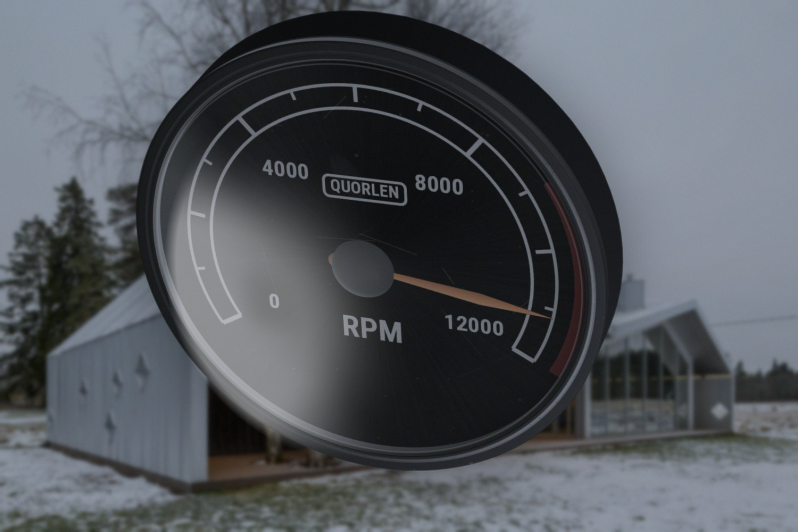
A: 11000 (rpm)
